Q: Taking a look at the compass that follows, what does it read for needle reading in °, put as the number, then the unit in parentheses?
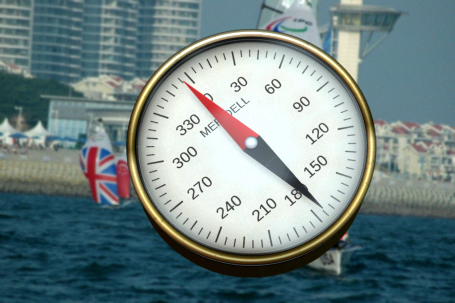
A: 355 (°)
